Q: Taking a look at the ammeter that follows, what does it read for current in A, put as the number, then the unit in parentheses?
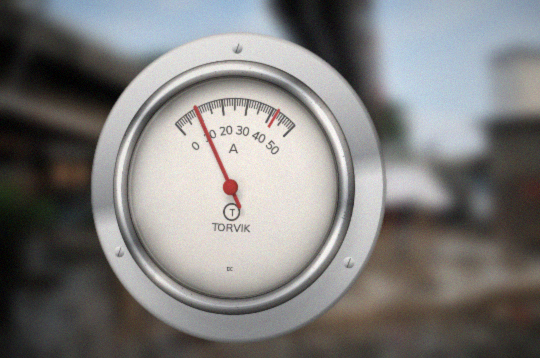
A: 10 (A)
